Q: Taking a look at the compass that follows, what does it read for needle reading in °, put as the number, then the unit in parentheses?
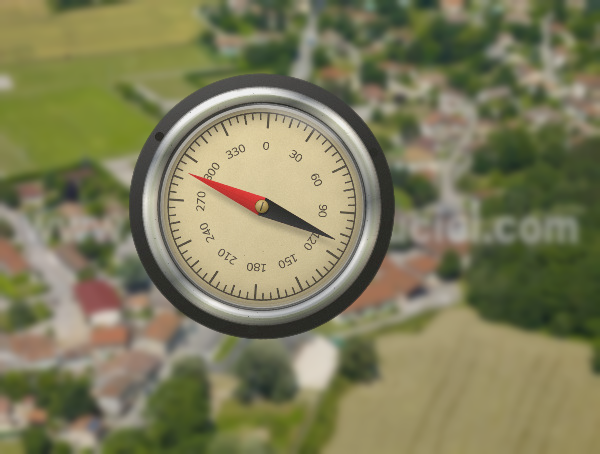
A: 290 (°)
